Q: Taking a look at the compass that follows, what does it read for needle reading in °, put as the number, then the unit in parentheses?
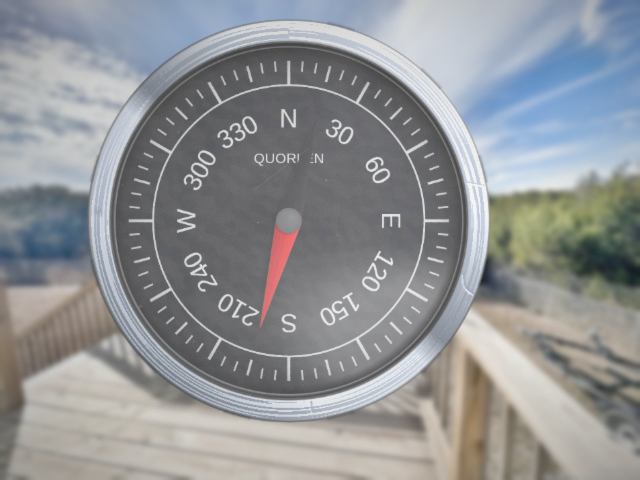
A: 195 (°)
